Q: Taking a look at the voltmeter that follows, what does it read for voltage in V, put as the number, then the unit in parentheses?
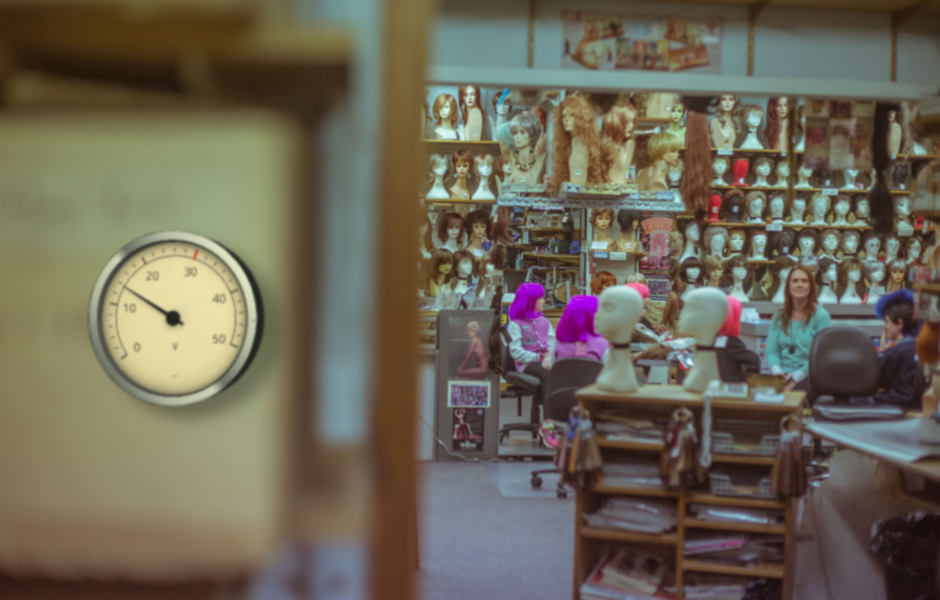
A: 14 (V)
